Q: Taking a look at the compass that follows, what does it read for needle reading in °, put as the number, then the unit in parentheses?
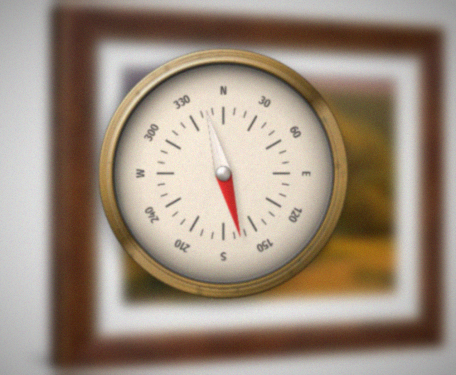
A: 165 (°)
